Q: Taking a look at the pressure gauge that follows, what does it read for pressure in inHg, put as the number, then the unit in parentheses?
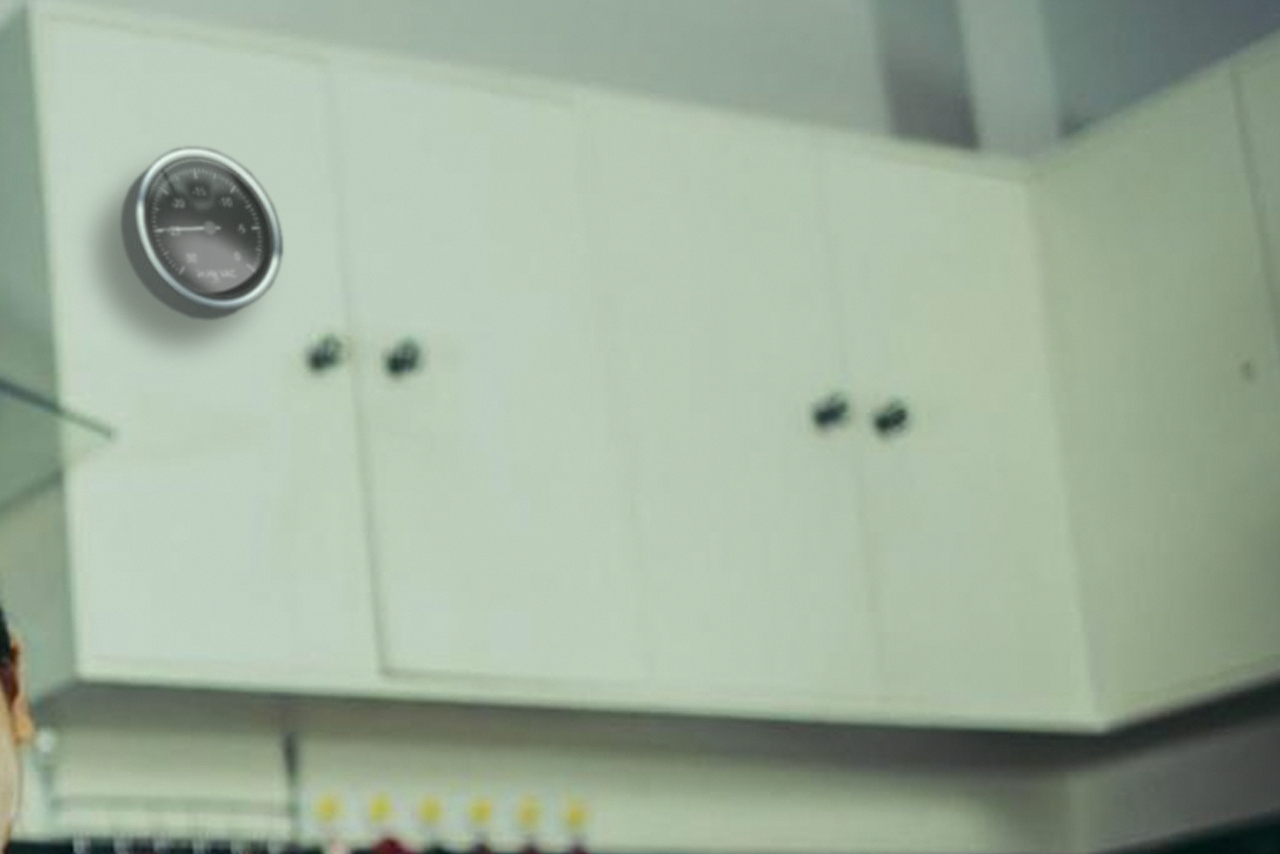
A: -25 (inHg)
